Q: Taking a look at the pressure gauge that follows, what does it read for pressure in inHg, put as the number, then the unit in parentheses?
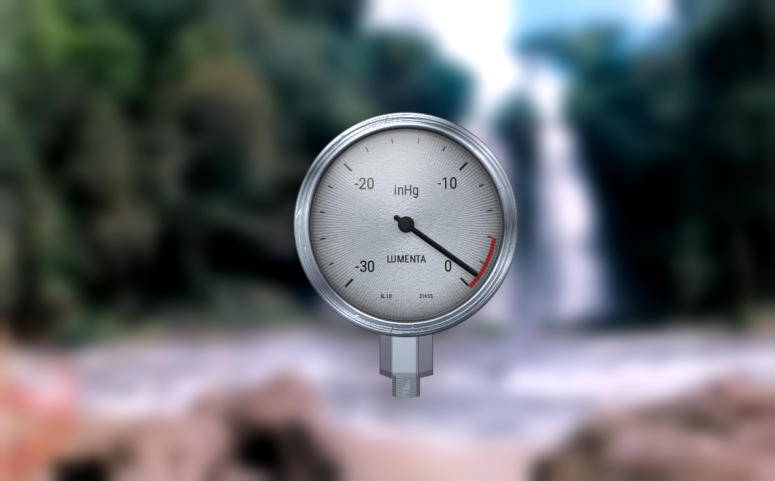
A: -1 (inHg)
